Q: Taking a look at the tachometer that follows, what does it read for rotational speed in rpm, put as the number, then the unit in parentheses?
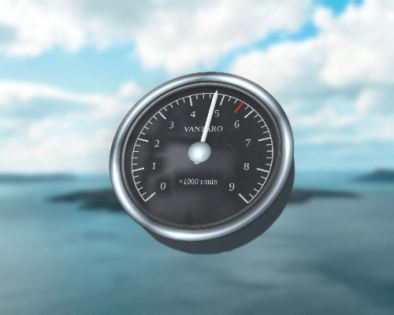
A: 4800 (rpm)
